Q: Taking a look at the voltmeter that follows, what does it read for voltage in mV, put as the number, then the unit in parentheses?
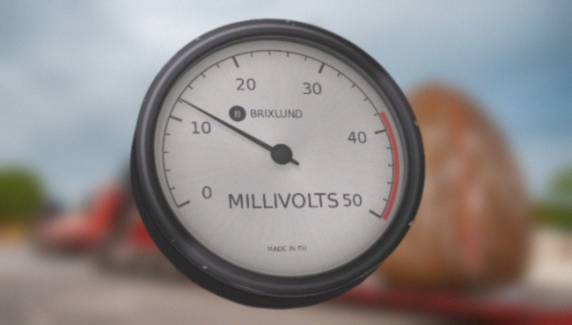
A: 12 (mV)
